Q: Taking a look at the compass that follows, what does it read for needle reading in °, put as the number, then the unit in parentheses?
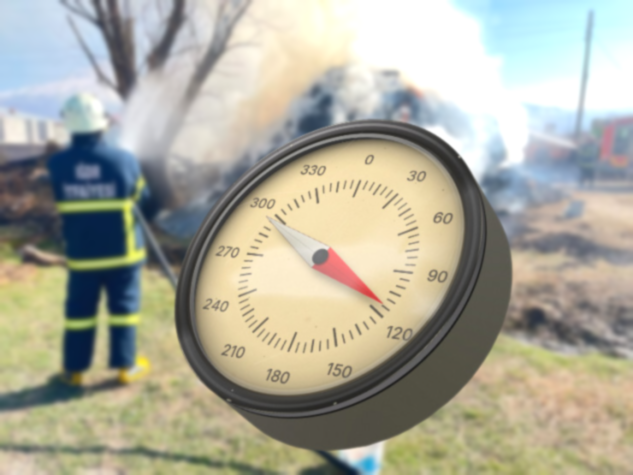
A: 115 (°)
